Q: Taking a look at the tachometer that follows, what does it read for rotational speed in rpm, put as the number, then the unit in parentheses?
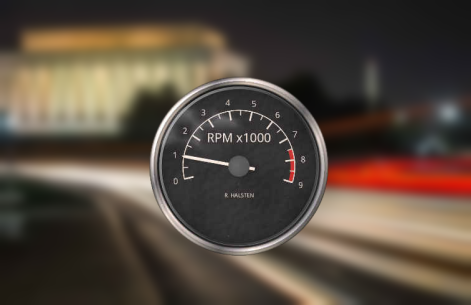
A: 1000 (rpm)
